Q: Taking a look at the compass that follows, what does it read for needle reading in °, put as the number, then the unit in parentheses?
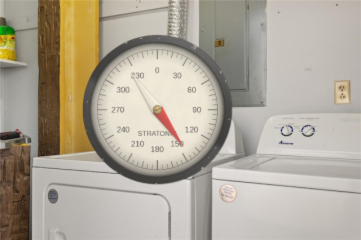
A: 145 (°)
